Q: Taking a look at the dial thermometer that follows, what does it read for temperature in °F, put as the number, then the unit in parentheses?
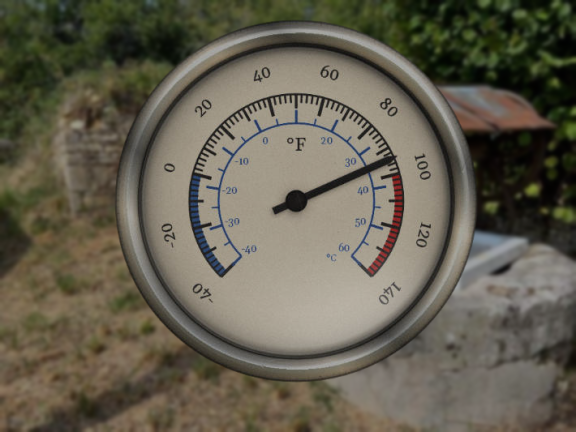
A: 94 (°F)
